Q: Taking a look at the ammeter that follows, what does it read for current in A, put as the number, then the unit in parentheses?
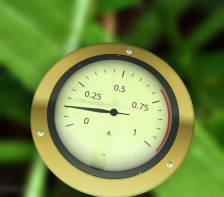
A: 0.1 (A)
